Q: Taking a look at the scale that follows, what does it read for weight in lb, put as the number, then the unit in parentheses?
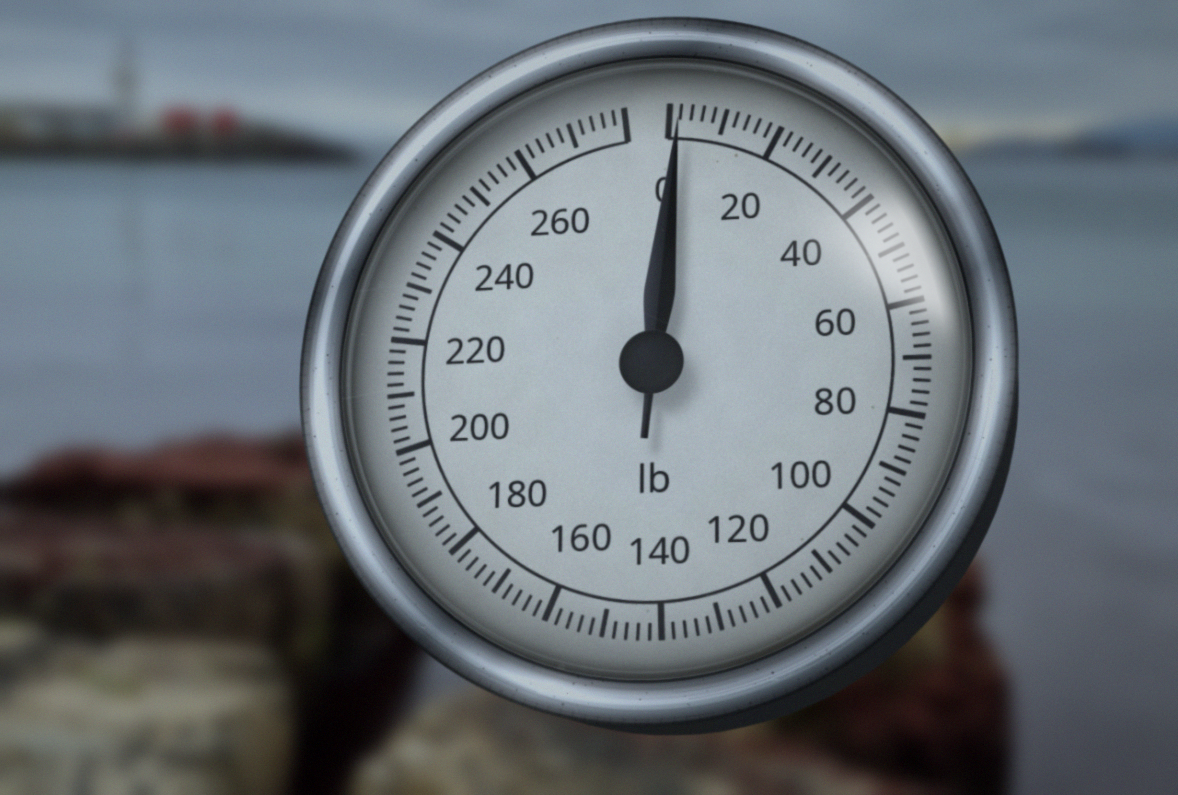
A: 2 (lb)
